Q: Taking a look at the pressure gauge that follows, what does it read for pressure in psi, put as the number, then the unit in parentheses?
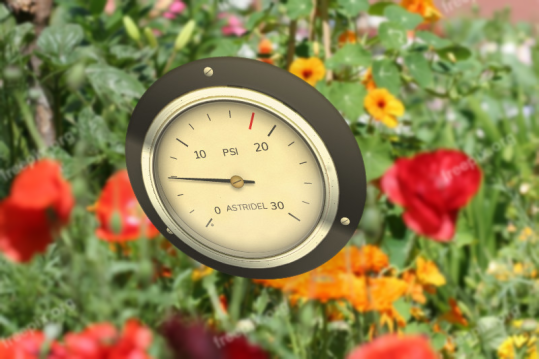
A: 6 (psi)
